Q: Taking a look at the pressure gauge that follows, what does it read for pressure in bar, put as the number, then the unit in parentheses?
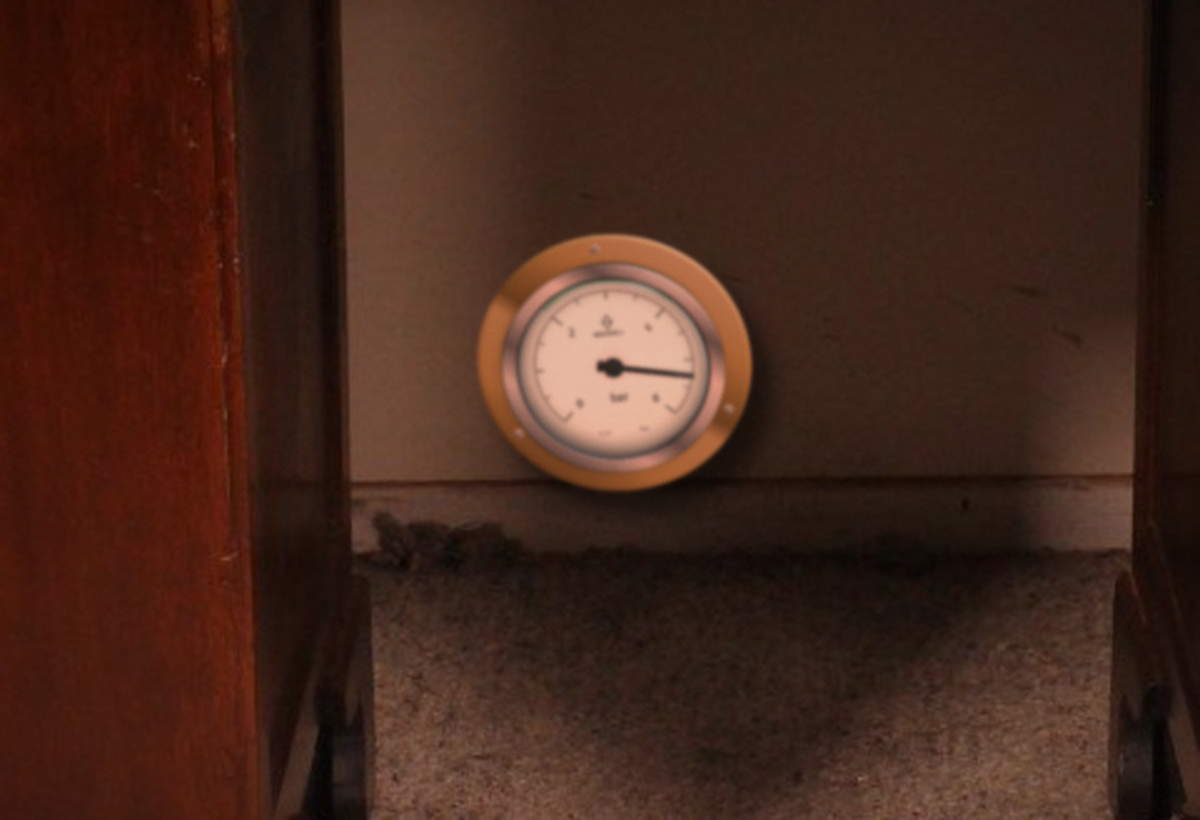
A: 5.25 (bar)
